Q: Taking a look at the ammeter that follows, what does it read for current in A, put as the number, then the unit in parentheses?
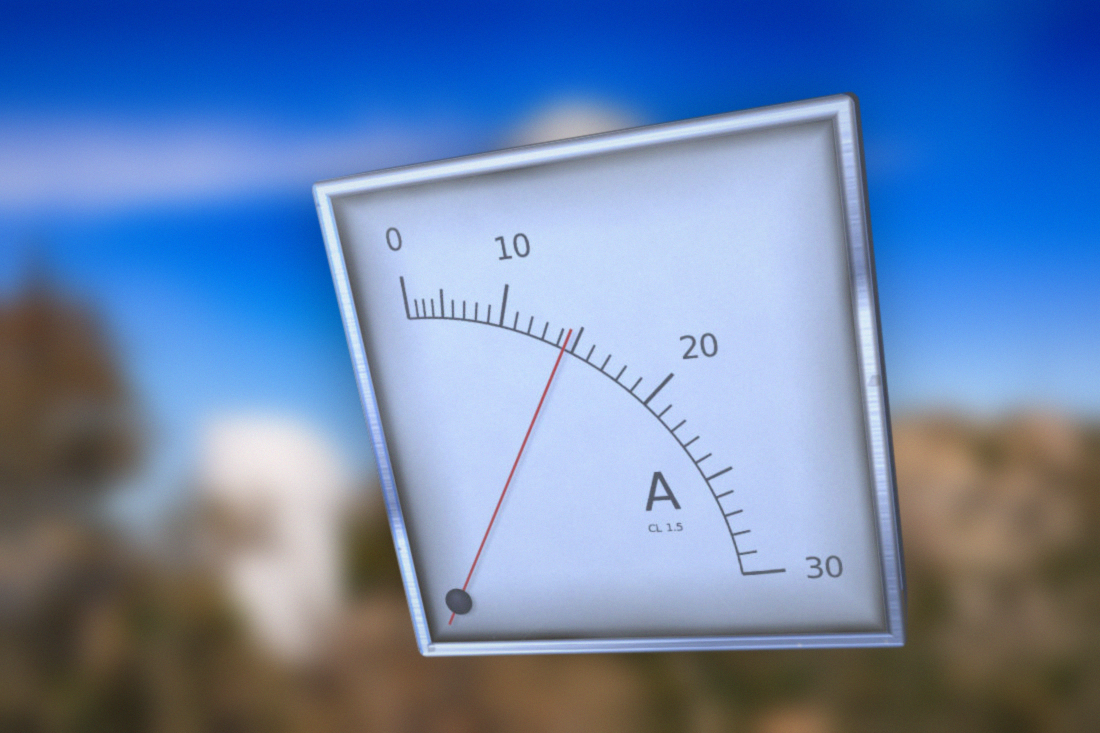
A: 14.5 (A)
